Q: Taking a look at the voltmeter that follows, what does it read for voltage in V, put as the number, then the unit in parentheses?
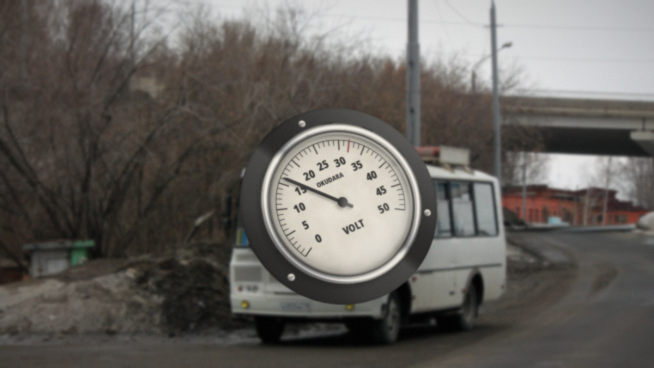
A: 16 (V)
